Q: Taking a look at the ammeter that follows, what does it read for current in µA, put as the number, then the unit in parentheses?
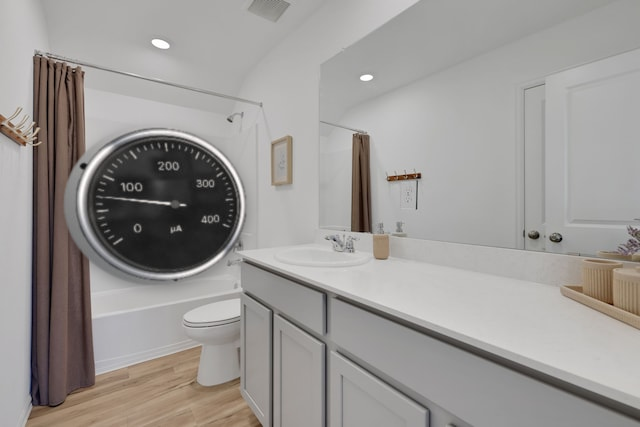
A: 70 (µA)
